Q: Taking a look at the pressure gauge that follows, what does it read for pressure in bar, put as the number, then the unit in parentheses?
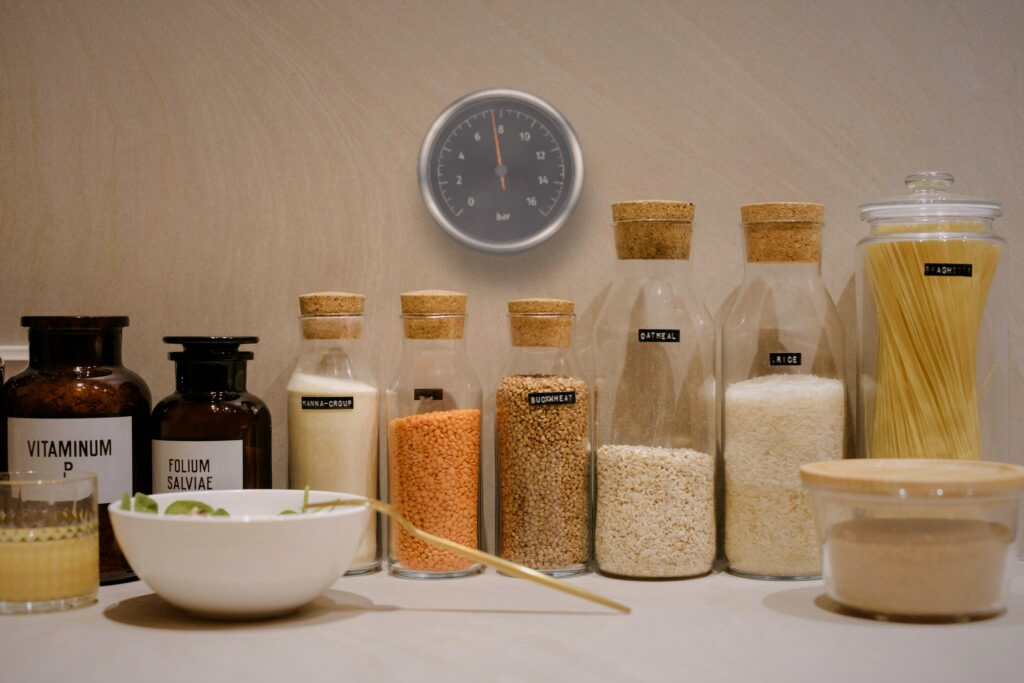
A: 7.5 (bar)
